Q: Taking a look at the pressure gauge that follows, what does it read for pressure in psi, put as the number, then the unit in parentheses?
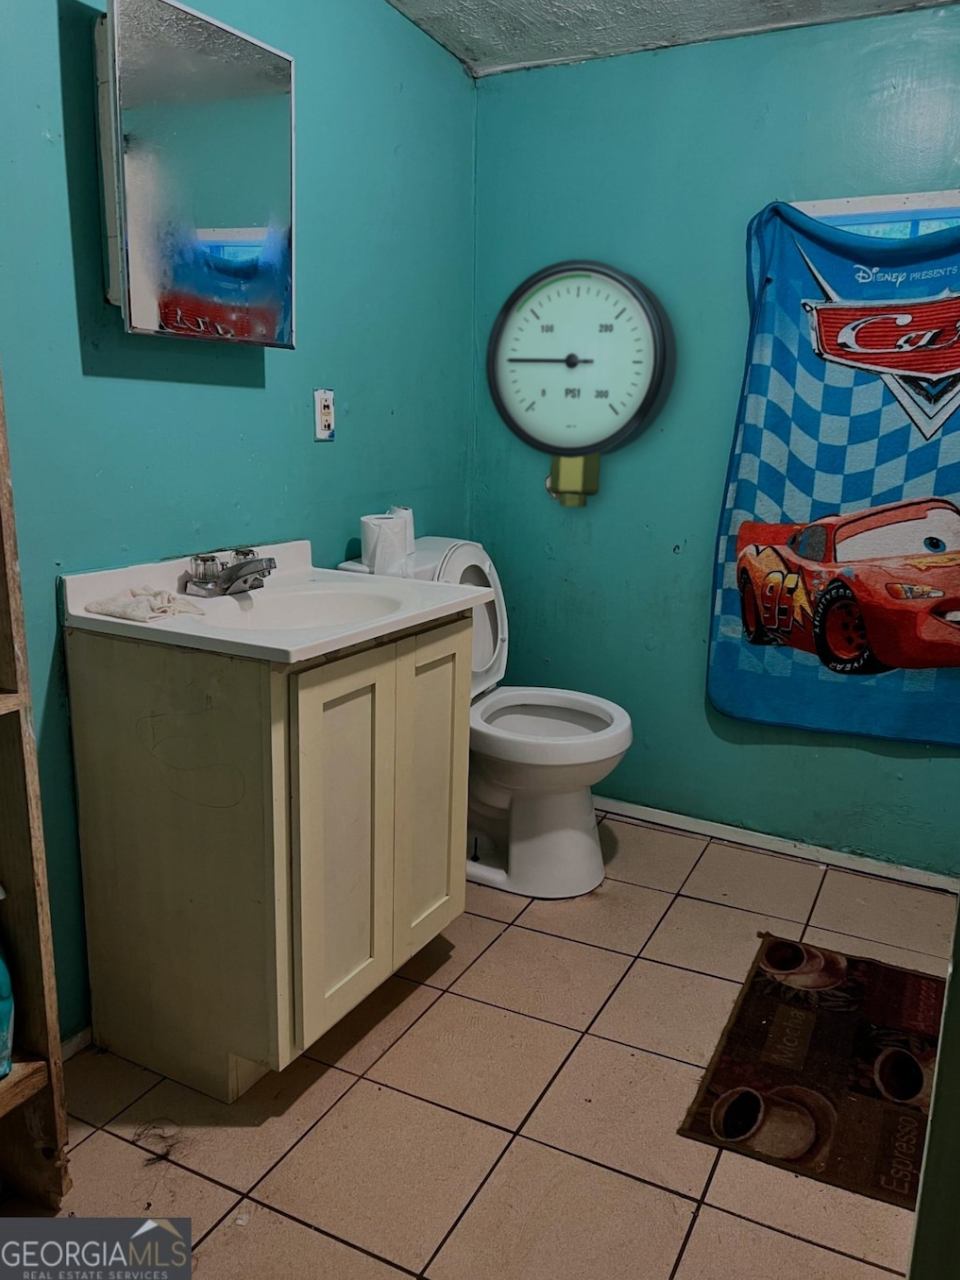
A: 50 (psi)
